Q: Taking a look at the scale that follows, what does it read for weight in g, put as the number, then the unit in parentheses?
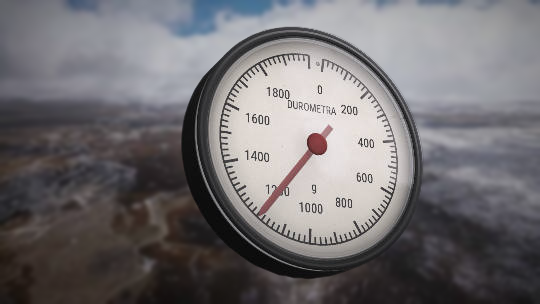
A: 1200 (g)
